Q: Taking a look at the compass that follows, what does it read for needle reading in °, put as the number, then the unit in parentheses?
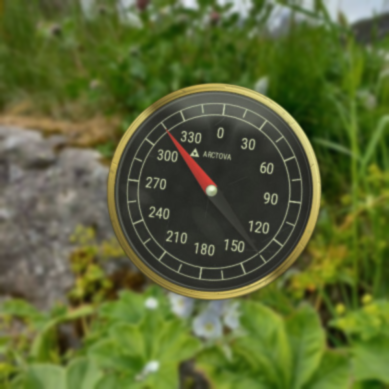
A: 315 (°)
